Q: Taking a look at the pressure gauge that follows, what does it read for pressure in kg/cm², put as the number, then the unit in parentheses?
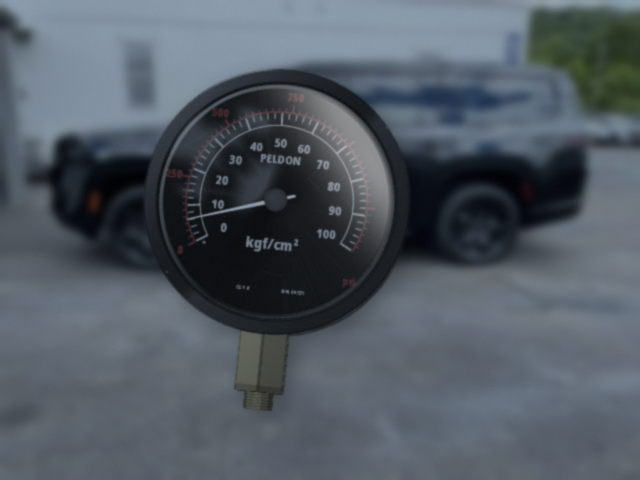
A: 6 (kg/cm²)
